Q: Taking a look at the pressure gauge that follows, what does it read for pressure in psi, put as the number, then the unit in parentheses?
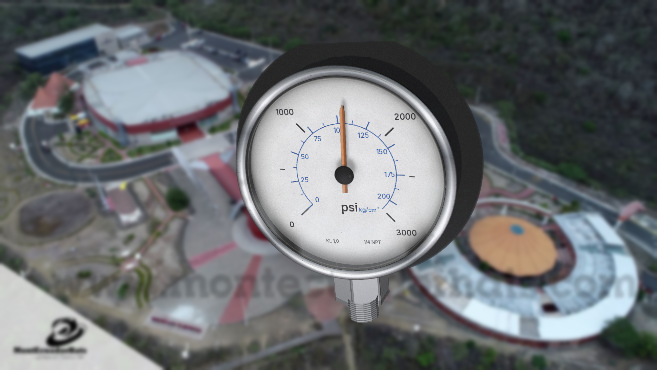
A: 1500 (psi)
